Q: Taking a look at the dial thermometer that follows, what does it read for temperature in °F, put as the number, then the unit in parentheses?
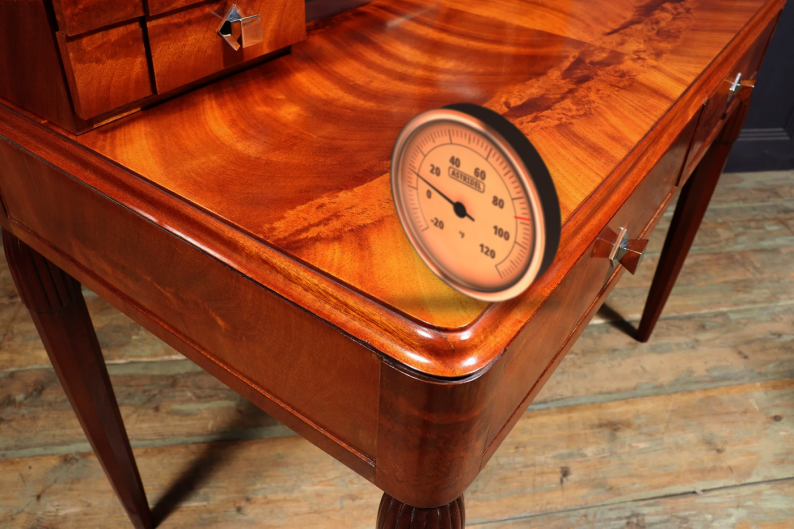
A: 10 (°F)
